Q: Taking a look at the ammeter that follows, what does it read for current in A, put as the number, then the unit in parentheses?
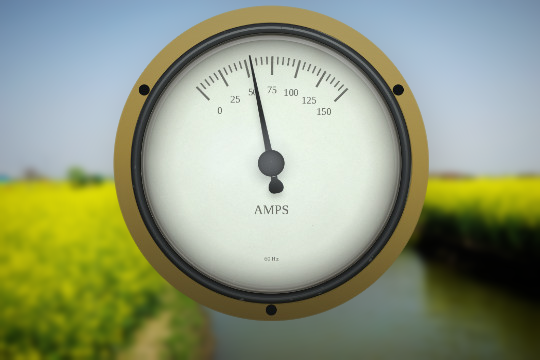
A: 55 (A)
